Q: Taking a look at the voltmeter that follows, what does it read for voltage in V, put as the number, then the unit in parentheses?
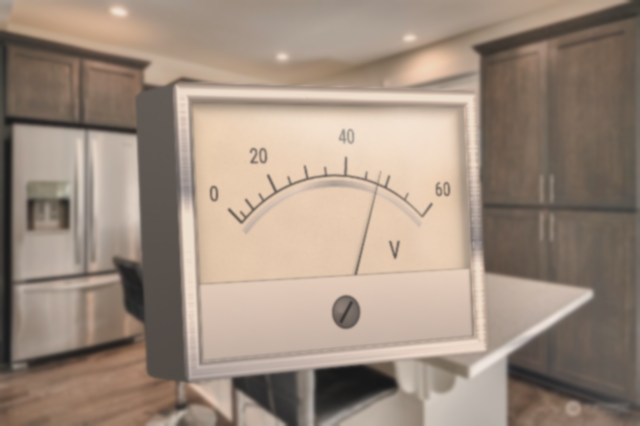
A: 47.5 (V)
